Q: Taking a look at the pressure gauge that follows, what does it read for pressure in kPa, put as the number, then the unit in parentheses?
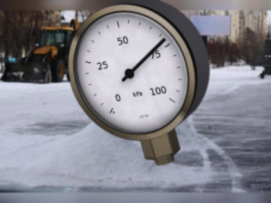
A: 72.5 (kPa)
